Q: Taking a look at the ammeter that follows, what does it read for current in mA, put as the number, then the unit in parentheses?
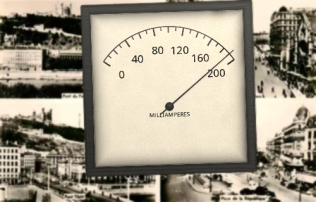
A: 190 (mA)
